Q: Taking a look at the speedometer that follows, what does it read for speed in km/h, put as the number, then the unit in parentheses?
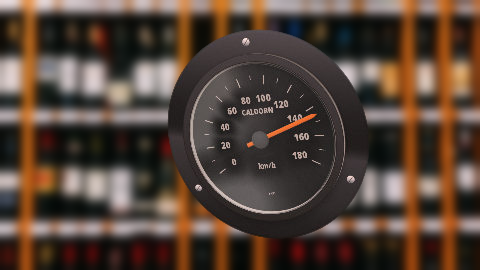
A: 145 (km/h)
